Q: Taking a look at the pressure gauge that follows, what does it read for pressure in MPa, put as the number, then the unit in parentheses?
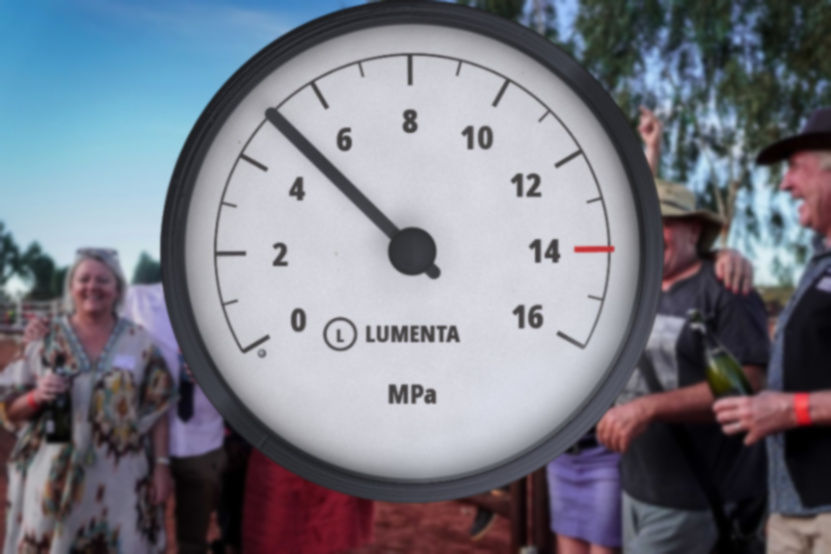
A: 5 (MPa)
